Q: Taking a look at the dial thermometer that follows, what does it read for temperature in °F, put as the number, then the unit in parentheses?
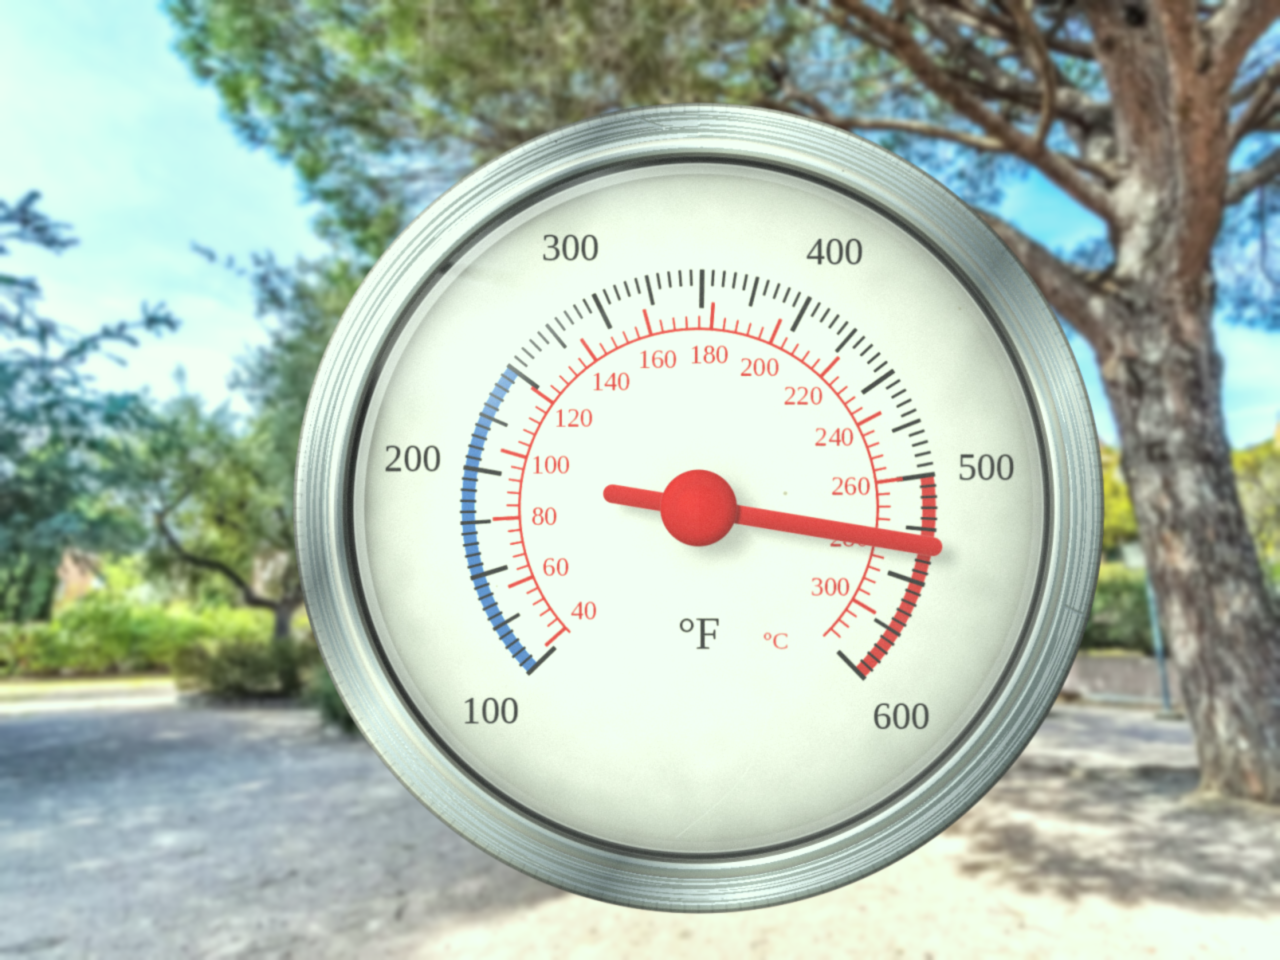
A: 532.5 (°F)
